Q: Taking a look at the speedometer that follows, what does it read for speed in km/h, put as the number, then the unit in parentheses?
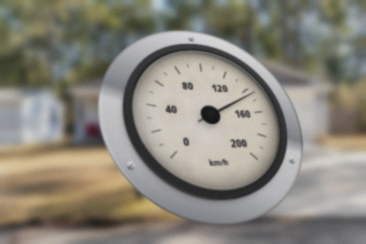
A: 145 (km/h)
